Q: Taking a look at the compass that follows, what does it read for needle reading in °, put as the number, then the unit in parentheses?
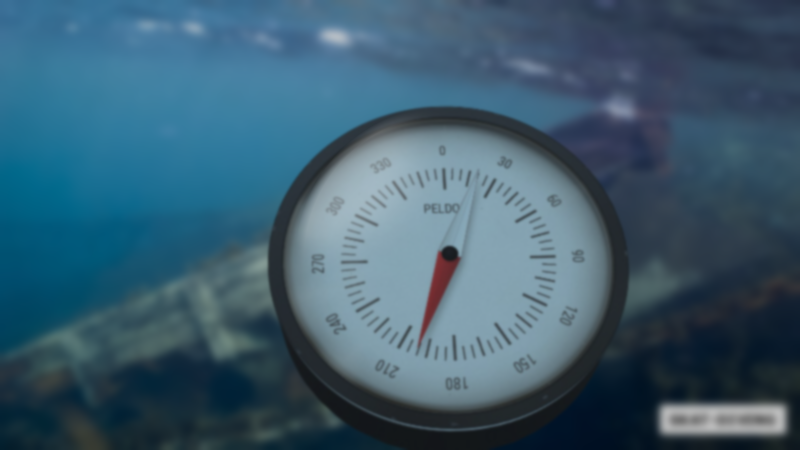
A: 200 (°)
